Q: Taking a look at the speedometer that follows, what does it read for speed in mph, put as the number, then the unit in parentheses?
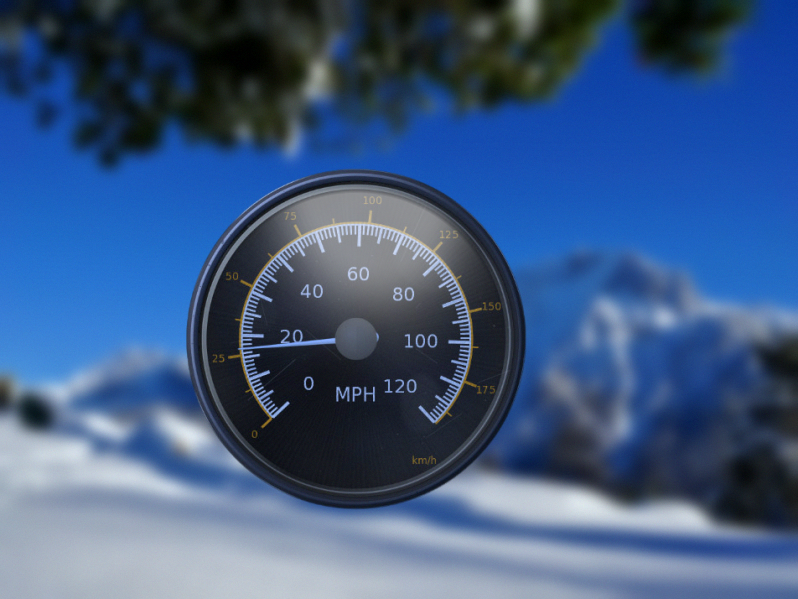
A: 17 (mph)
